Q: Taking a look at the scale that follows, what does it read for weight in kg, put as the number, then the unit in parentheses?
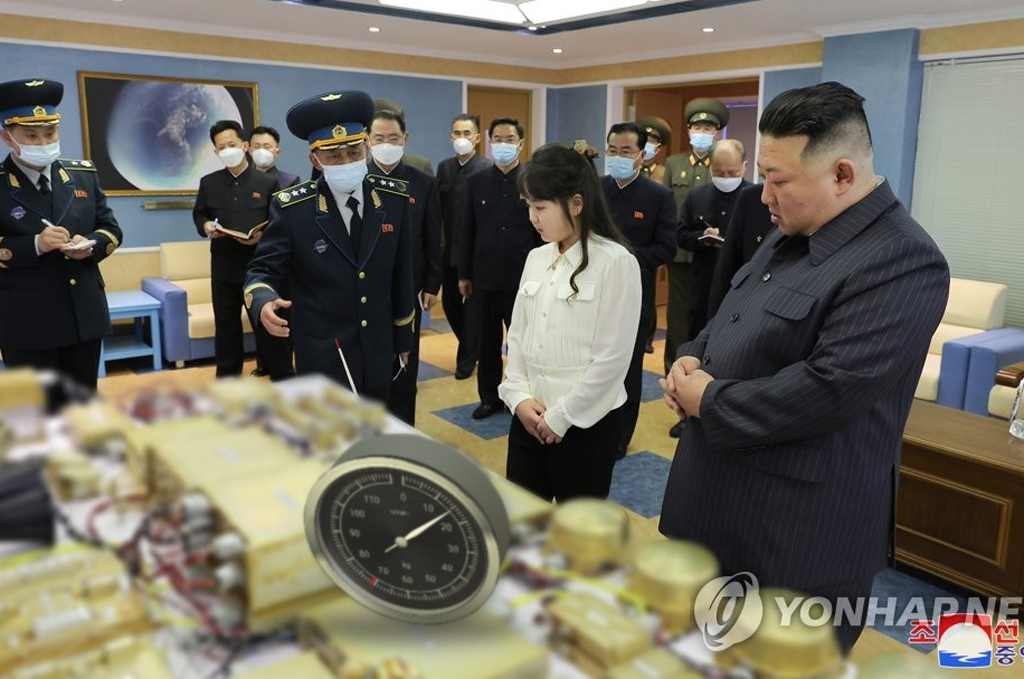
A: 15 (kg)
